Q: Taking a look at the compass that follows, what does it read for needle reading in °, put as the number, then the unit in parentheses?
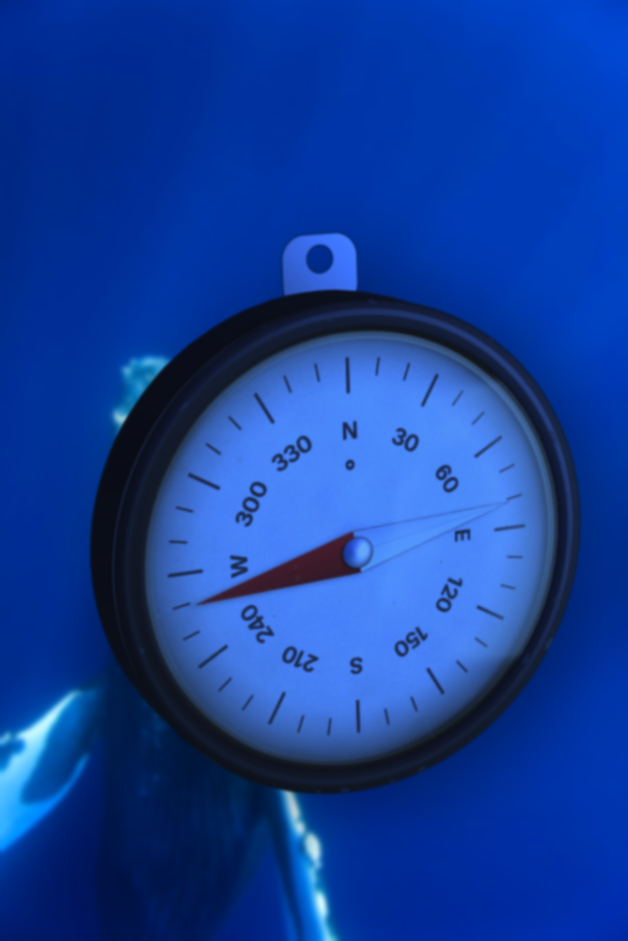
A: 260 (°)
